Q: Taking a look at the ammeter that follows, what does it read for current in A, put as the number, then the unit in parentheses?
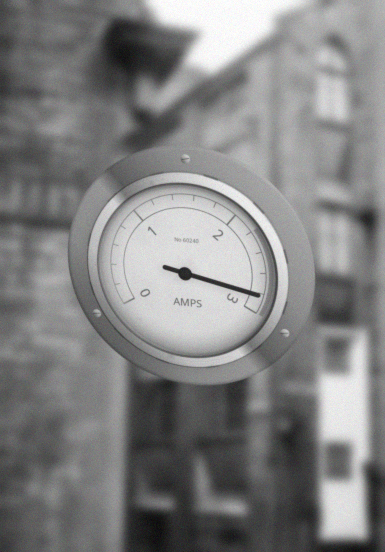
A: 2.8 (A)
